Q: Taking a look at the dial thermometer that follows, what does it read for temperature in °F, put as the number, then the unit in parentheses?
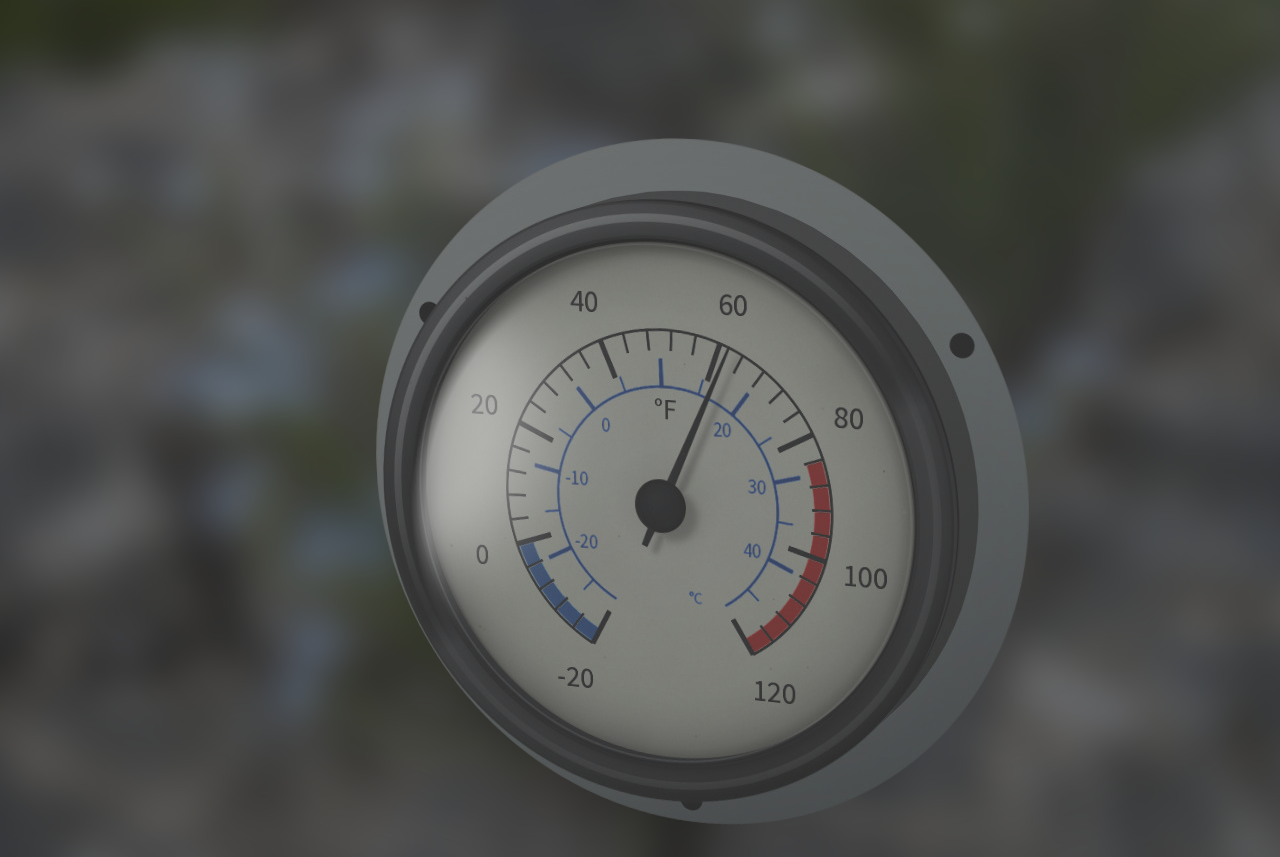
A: 62 (°F)
